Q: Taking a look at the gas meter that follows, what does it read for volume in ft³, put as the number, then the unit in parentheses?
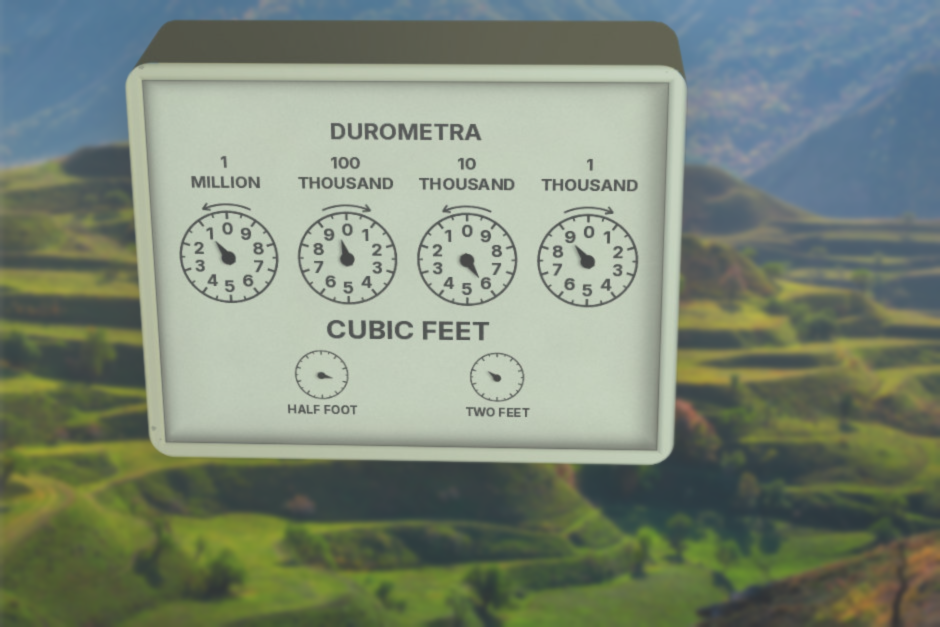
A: 95900 (ft³)
